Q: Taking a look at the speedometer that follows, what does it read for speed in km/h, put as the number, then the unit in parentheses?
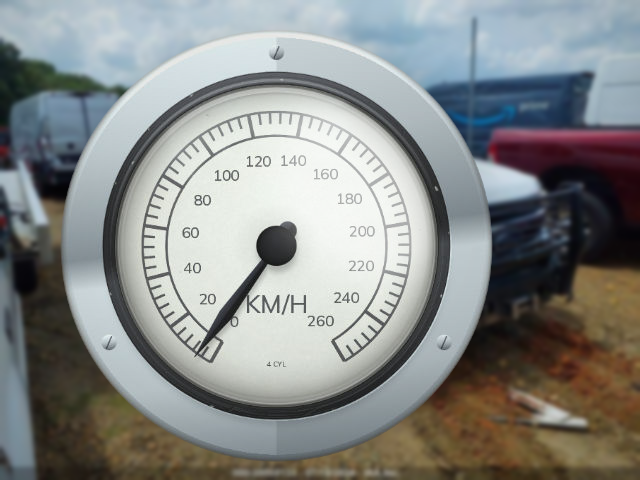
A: 6 (km/h)
